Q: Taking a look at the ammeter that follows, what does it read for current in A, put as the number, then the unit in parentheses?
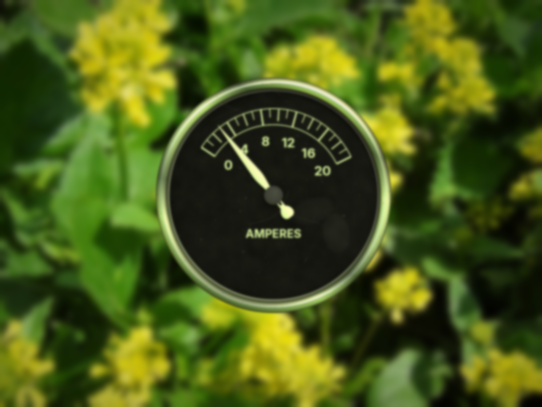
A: 3 (A)
